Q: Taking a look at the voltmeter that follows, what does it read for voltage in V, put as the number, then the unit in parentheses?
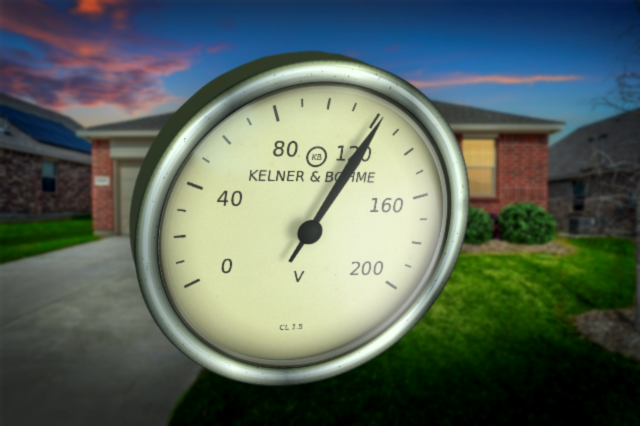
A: 120 (V)
